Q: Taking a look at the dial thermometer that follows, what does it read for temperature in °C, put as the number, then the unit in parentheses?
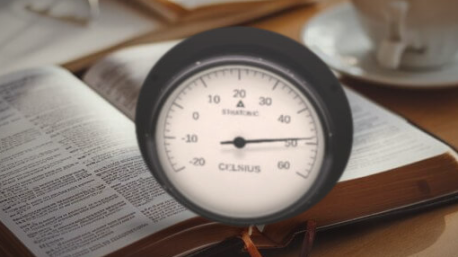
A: 48 (°C)
